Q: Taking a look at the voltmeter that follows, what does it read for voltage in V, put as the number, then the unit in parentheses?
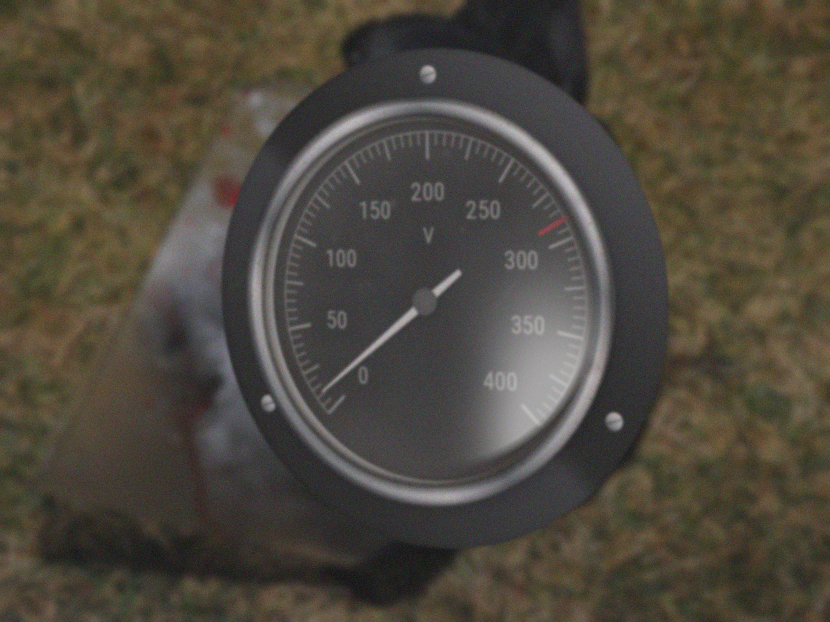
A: 10 (V)
